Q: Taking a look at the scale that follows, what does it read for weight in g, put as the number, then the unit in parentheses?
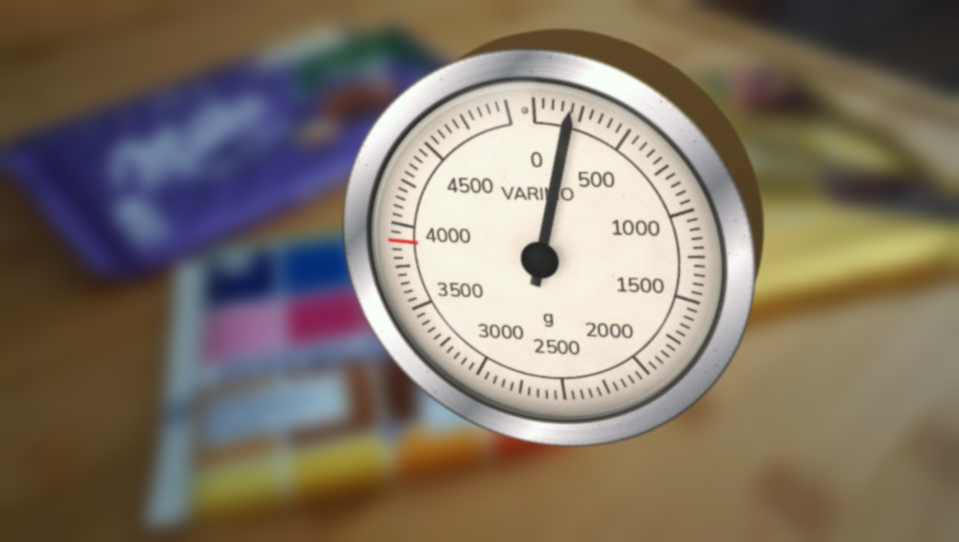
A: 200 (g)
